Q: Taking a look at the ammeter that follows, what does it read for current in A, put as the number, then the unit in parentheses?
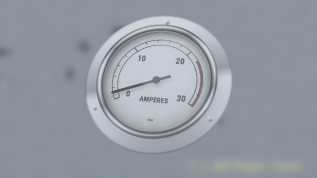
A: 1 (A)
